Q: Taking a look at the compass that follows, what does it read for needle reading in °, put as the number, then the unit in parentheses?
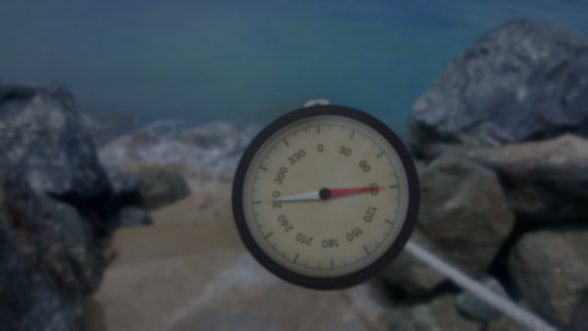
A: 90 (°)
